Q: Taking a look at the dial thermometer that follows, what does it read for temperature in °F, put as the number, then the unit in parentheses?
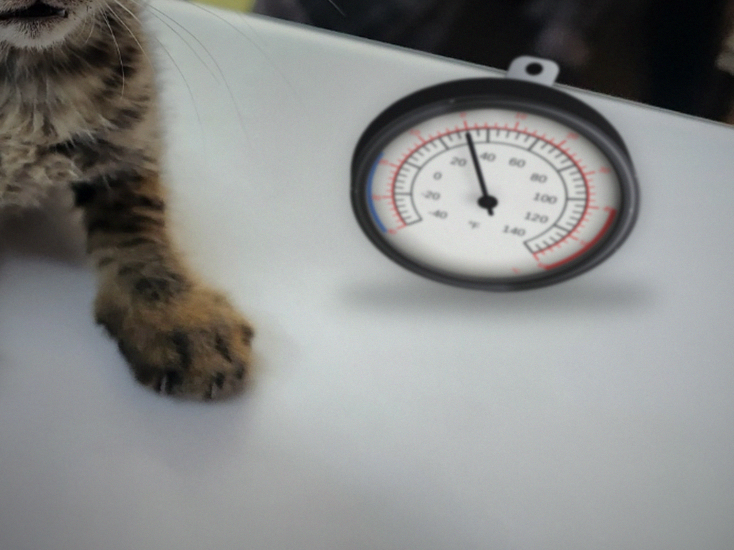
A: 32 (°F)
